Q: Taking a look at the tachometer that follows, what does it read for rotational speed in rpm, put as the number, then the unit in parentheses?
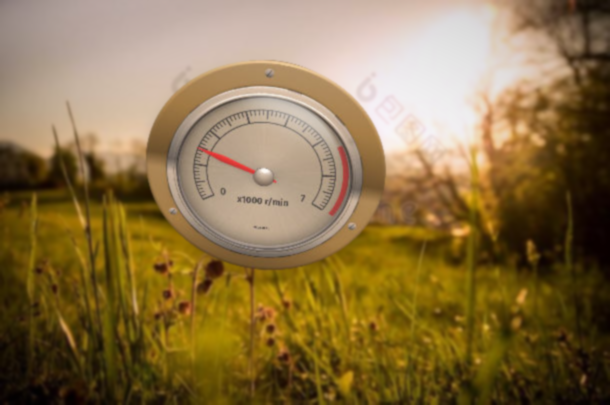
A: 1500 (rpm)
